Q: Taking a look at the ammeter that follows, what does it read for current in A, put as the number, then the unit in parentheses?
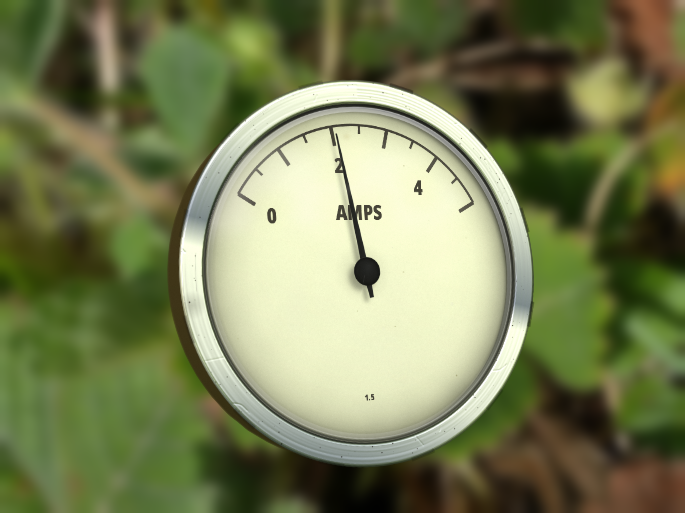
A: 2 (A)
